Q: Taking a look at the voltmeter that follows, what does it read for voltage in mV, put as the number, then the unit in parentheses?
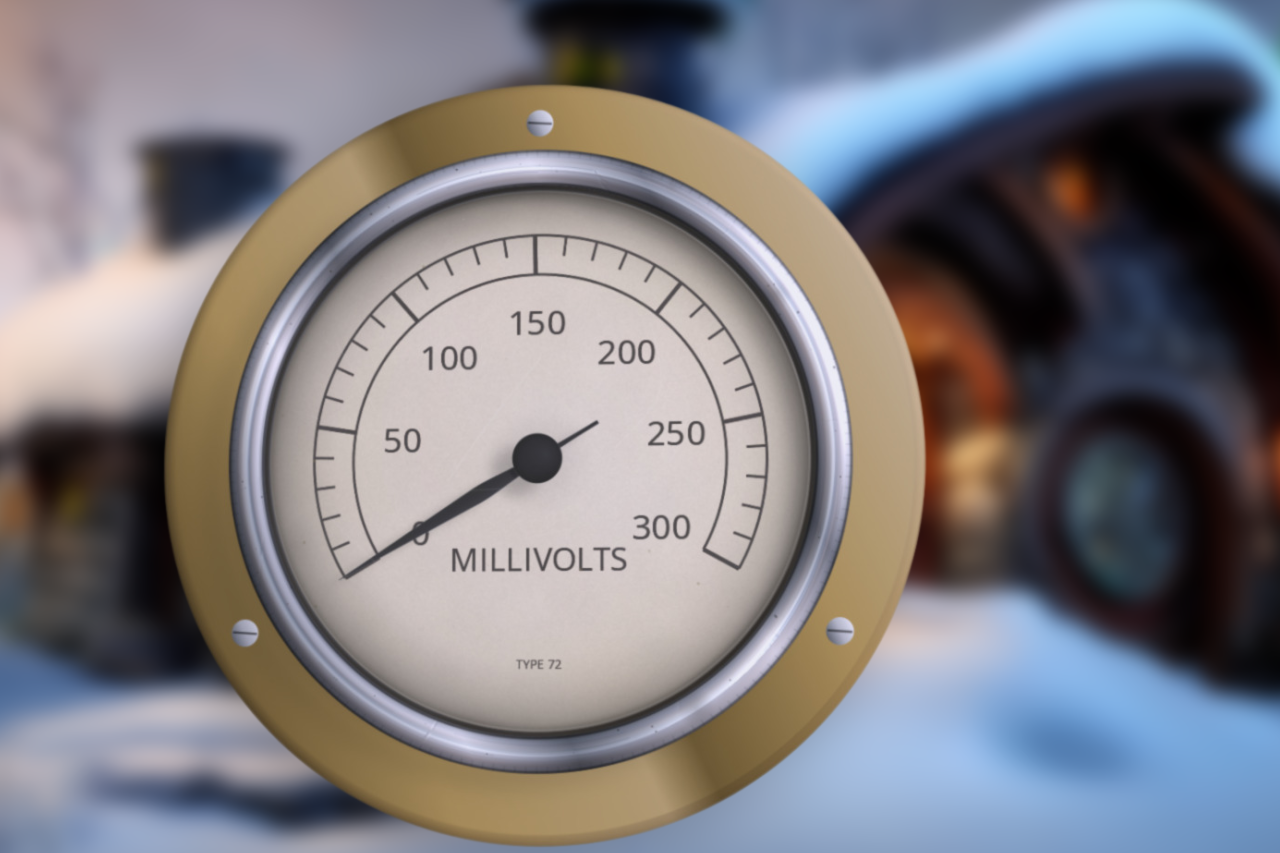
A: 0 (mV)
